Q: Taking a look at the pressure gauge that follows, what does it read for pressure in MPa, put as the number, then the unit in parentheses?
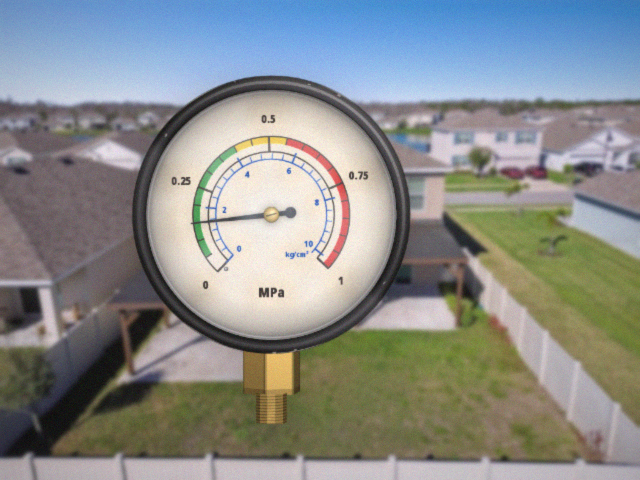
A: 0.15 (MPa)
